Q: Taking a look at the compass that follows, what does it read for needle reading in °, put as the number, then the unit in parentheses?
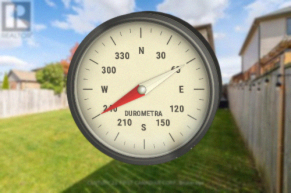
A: 240 (°)
